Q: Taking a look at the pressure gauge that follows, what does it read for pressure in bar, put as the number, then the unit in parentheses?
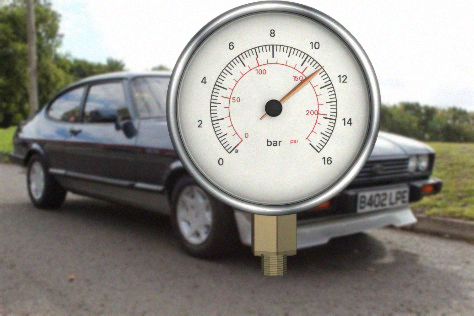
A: 11 (bar)
